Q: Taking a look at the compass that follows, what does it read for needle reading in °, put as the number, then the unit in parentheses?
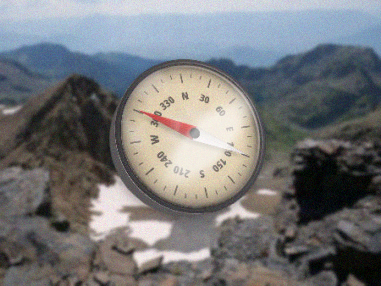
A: 300 (°)
